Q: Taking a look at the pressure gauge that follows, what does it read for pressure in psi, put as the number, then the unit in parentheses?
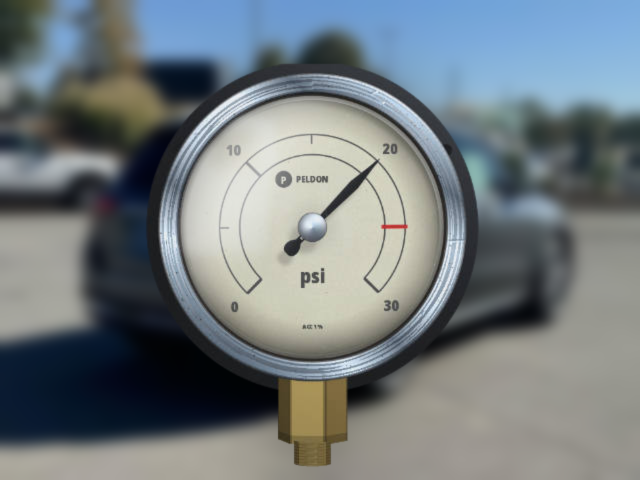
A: 20 (psi)
